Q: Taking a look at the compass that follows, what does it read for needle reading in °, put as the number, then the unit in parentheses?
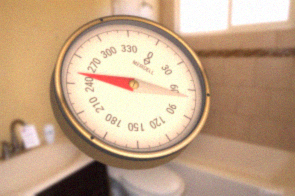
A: 250 (°)
